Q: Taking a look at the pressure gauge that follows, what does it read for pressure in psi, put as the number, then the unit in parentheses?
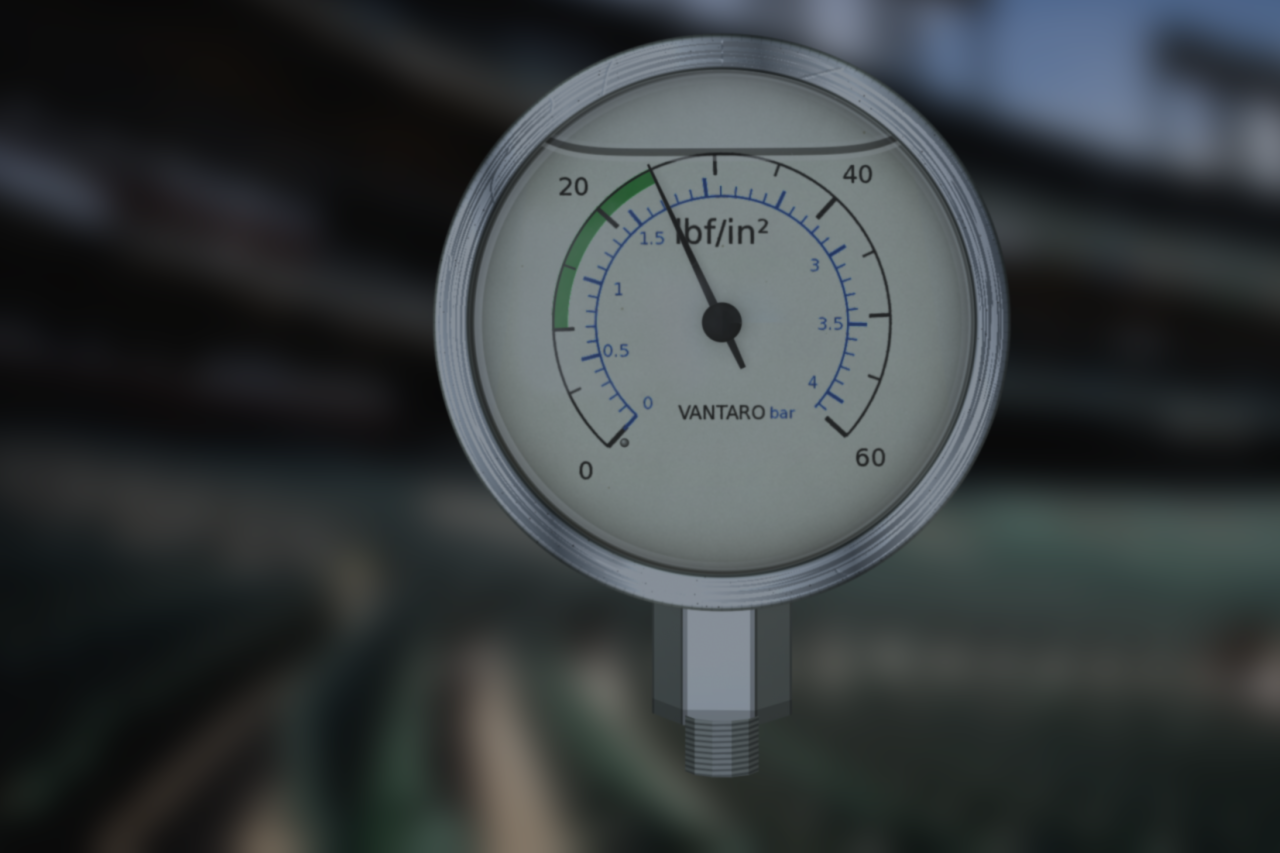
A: 25 (psi)
